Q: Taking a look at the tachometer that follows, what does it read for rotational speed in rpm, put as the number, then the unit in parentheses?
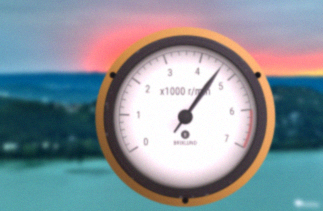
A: 4600 (rpm)
